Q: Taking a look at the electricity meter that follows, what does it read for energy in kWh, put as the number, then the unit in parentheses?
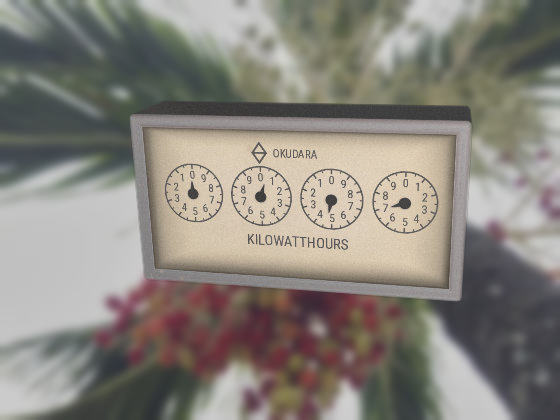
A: 47 (kWh)
